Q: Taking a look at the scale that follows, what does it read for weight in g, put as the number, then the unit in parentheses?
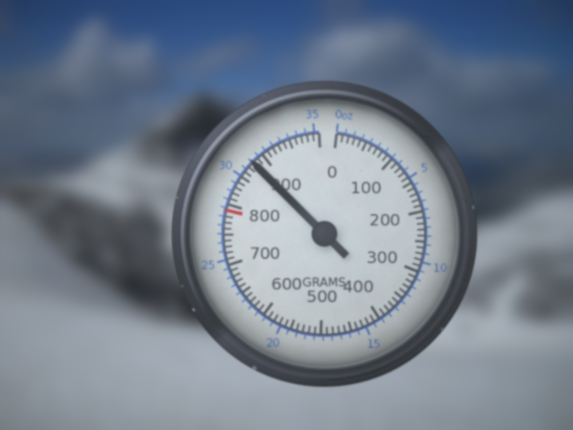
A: 880 (g)
